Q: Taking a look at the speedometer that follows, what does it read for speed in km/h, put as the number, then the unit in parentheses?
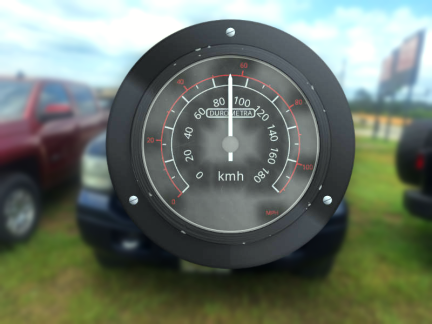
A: 90 (km/h)
